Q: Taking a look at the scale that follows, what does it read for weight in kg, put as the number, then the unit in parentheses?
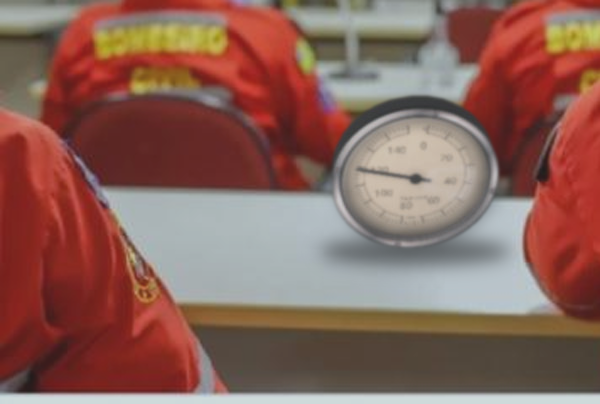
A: 120 (kg)
